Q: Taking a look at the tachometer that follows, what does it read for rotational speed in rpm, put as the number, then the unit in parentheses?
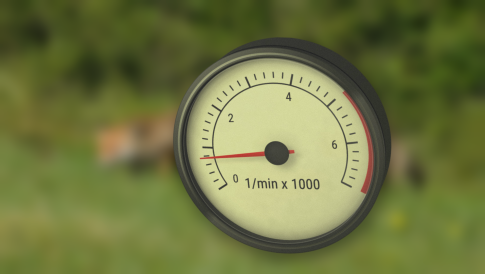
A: 800 (rpm)
